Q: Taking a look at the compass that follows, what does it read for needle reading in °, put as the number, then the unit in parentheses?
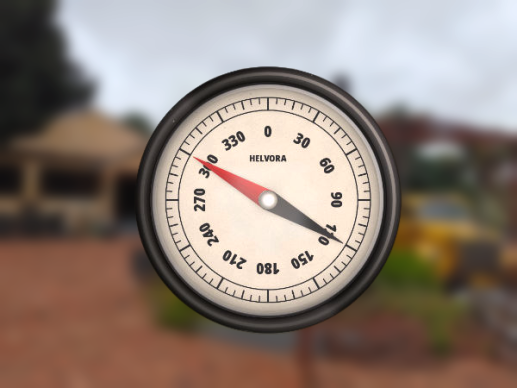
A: 300 (°)
